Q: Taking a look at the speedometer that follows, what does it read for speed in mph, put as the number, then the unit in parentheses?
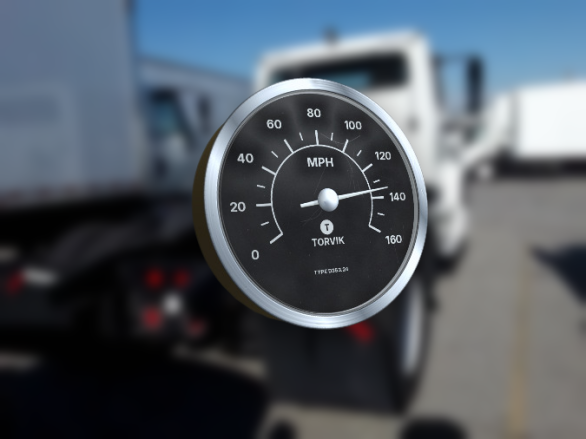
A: 135 (mph)
